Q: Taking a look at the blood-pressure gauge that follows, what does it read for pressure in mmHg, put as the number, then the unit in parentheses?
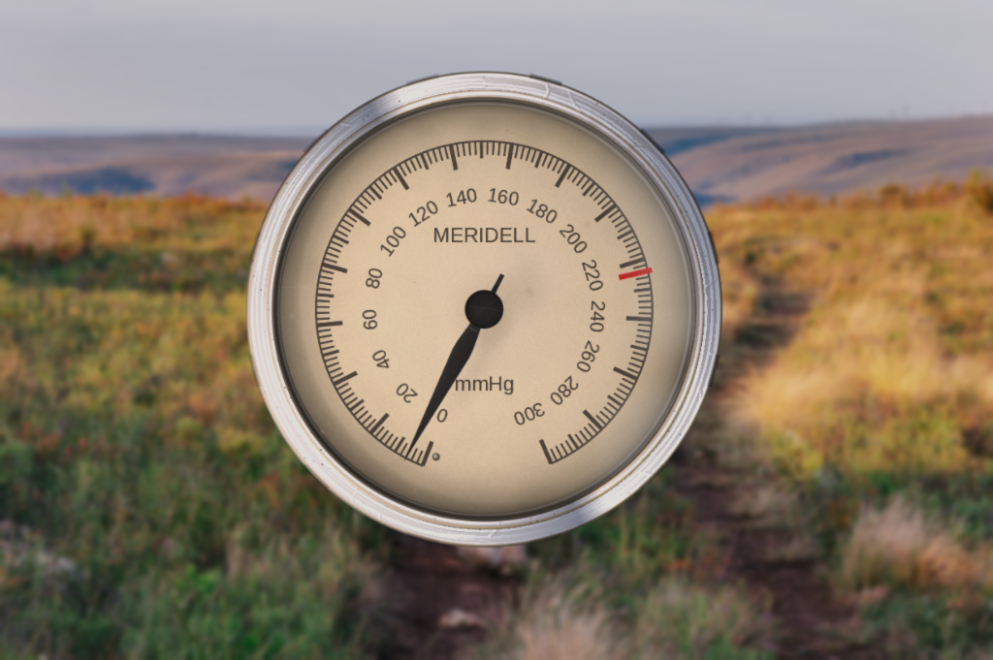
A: 6 (mmHg)
